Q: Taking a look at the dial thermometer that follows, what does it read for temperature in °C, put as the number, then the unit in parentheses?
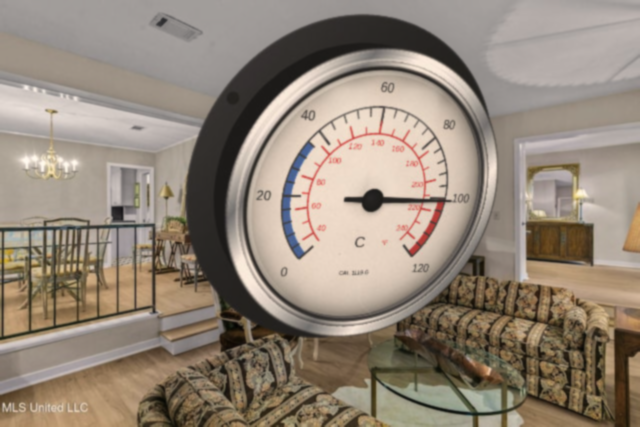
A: 100 (°C)
